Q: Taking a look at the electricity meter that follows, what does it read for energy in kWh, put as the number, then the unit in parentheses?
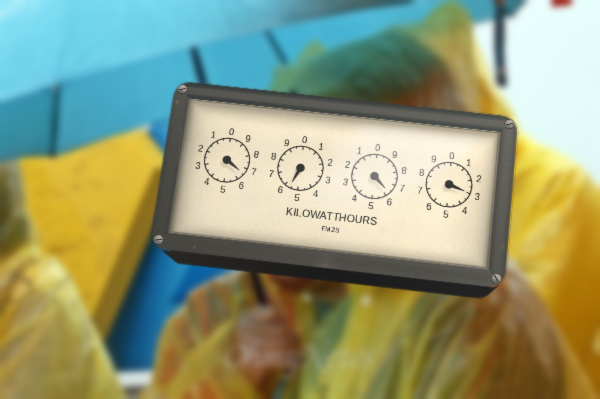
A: 6563 (kWh)
